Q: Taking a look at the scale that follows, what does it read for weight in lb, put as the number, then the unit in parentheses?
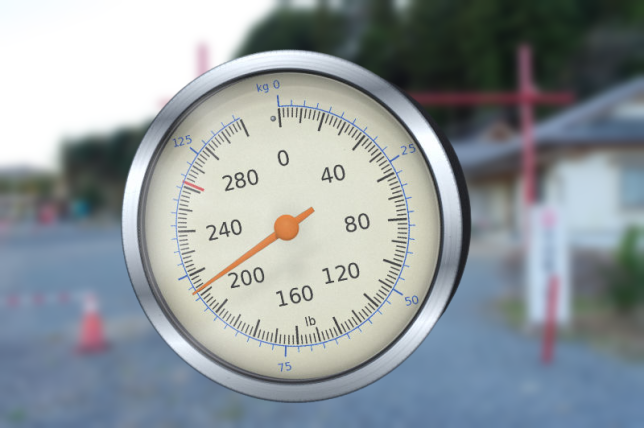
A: 212 (lb)
